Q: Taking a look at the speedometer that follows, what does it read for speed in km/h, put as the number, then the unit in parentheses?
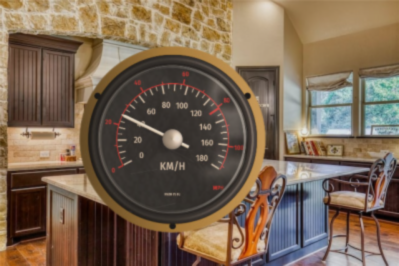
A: 40 (km/h)
